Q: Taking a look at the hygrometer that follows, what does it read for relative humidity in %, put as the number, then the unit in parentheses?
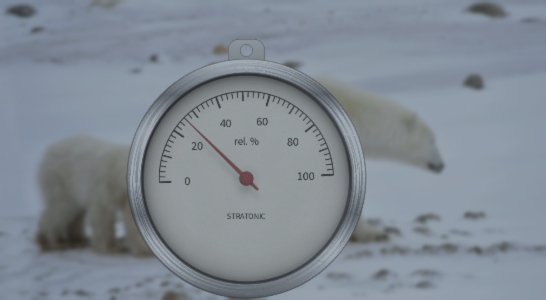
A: 26 (%)
